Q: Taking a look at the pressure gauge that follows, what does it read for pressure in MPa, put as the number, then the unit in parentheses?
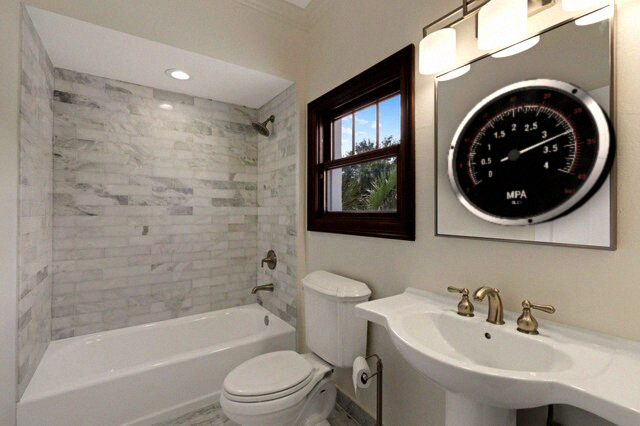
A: 3.25 (MPa)
